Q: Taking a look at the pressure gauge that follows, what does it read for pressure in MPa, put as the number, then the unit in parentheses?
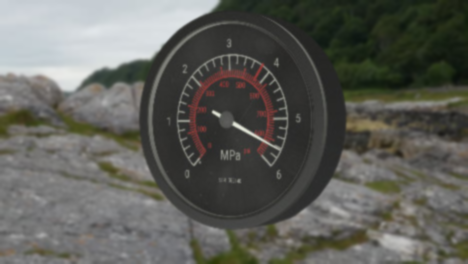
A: 5.6 (MPa)
